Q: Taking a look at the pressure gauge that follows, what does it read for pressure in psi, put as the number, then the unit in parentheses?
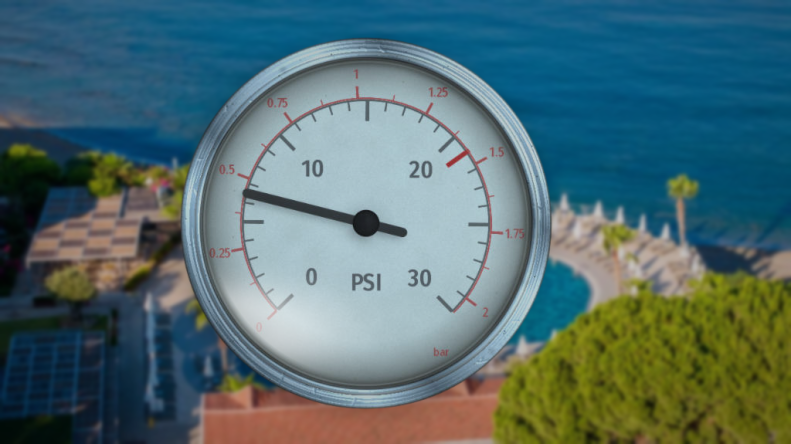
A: 6.5 (psi)
